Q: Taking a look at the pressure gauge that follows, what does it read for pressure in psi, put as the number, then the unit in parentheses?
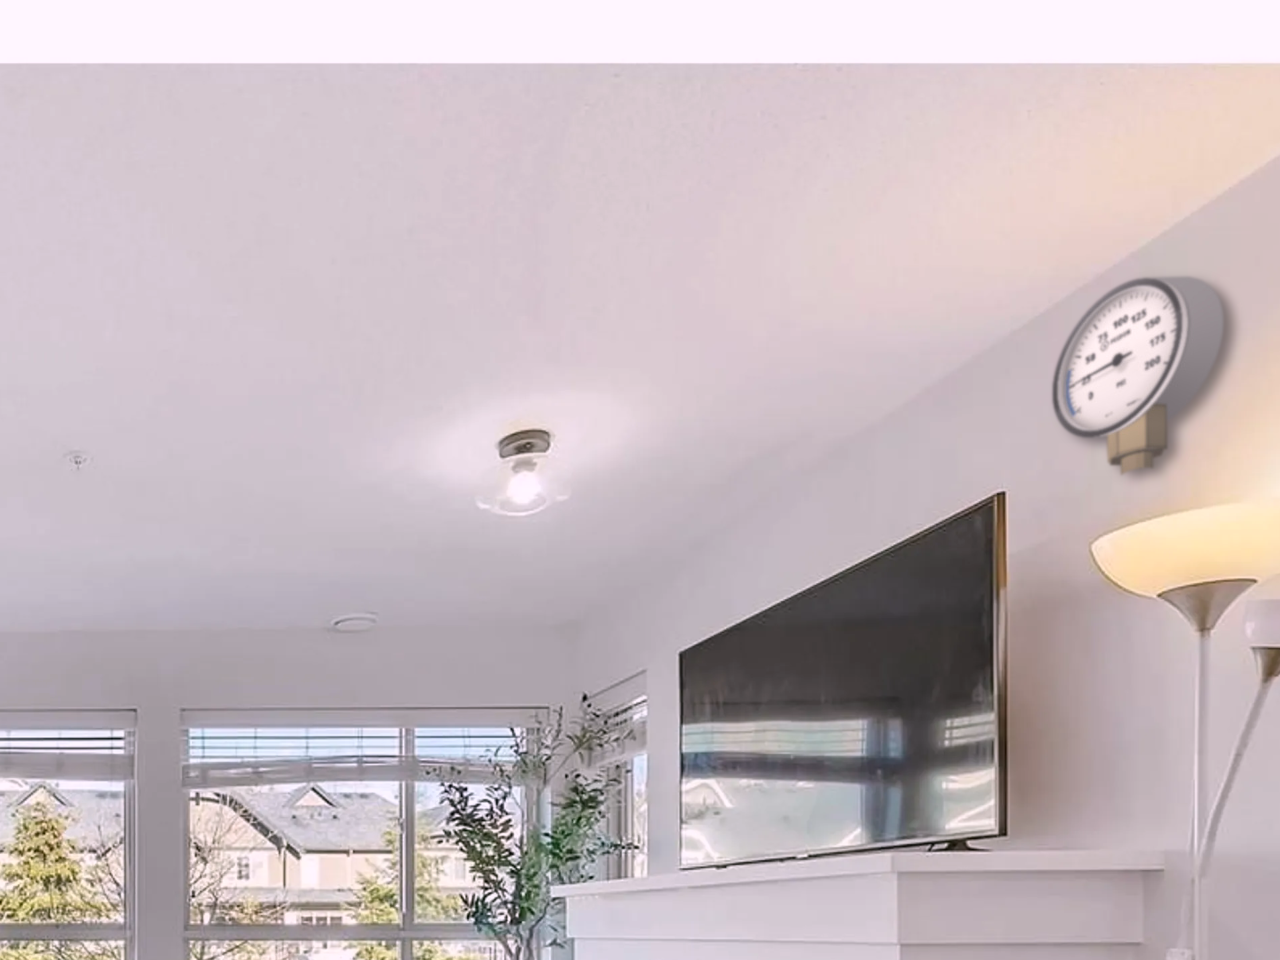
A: 25 (psi)
